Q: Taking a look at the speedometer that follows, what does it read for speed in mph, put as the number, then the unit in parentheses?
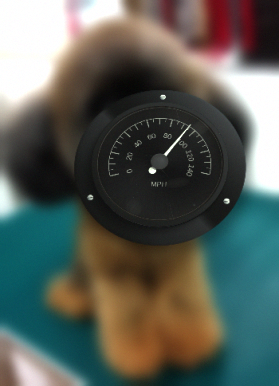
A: 95 (mph)
